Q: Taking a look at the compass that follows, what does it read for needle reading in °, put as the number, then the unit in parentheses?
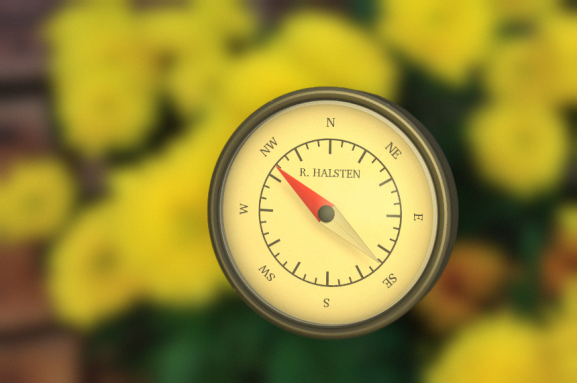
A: 310 (°)
